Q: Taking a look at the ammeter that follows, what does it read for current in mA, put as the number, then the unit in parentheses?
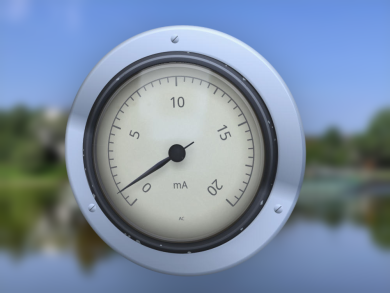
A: 1 (mA)
